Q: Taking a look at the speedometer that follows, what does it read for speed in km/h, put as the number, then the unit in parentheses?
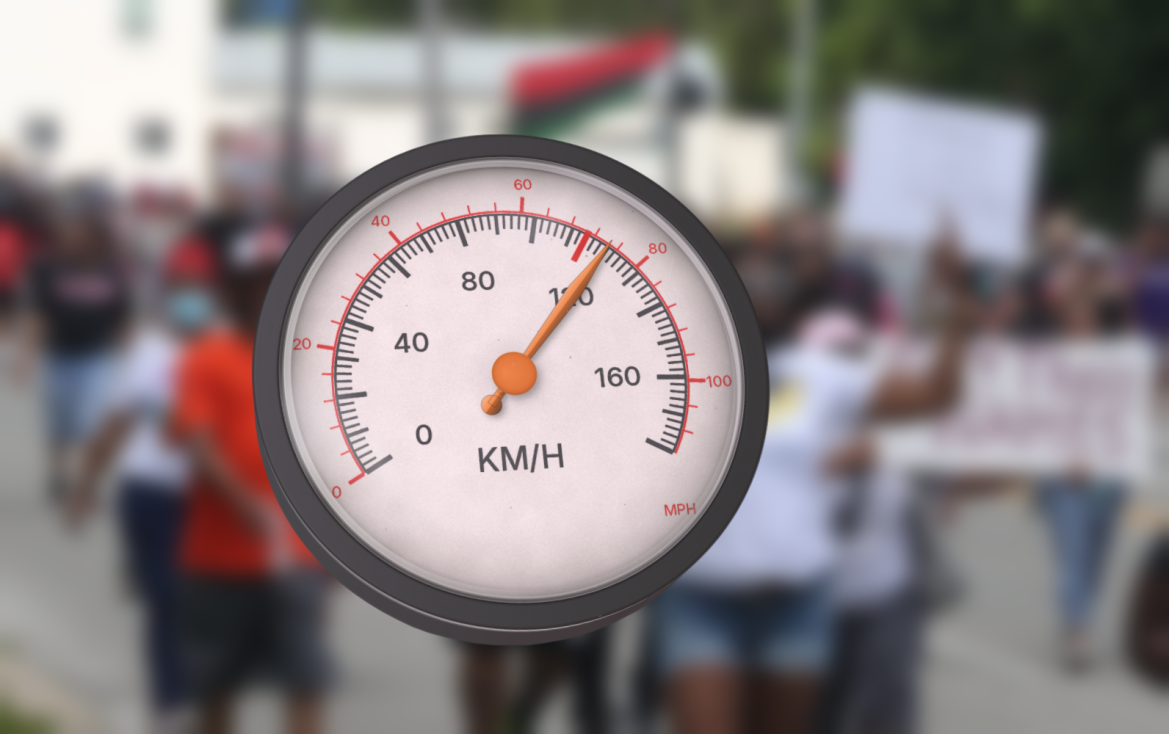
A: 120 (km/h)
